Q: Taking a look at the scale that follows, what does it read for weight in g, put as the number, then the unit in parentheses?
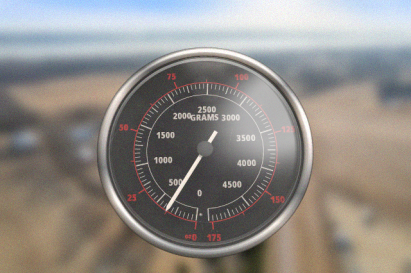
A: 350 (g)
